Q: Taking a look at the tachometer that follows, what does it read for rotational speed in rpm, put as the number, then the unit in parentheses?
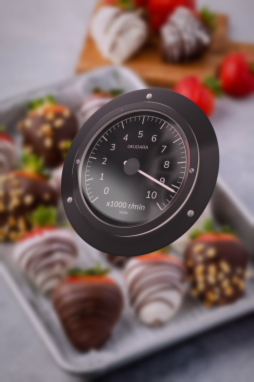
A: 9200 (rpm)
